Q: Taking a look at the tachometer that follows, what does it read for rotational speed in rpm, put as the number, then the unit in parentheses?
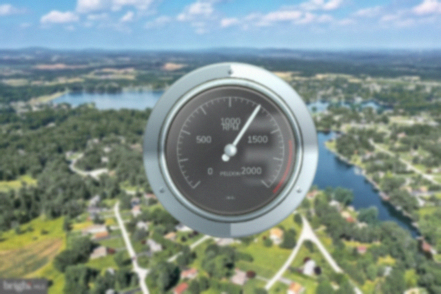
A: 1250 (rpm)
